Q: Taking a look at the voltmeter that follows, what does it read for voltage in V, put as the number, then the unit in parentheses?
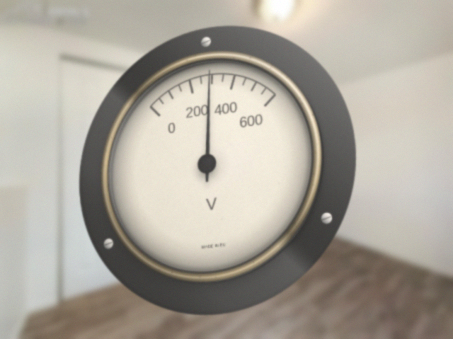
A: 300 (V)
